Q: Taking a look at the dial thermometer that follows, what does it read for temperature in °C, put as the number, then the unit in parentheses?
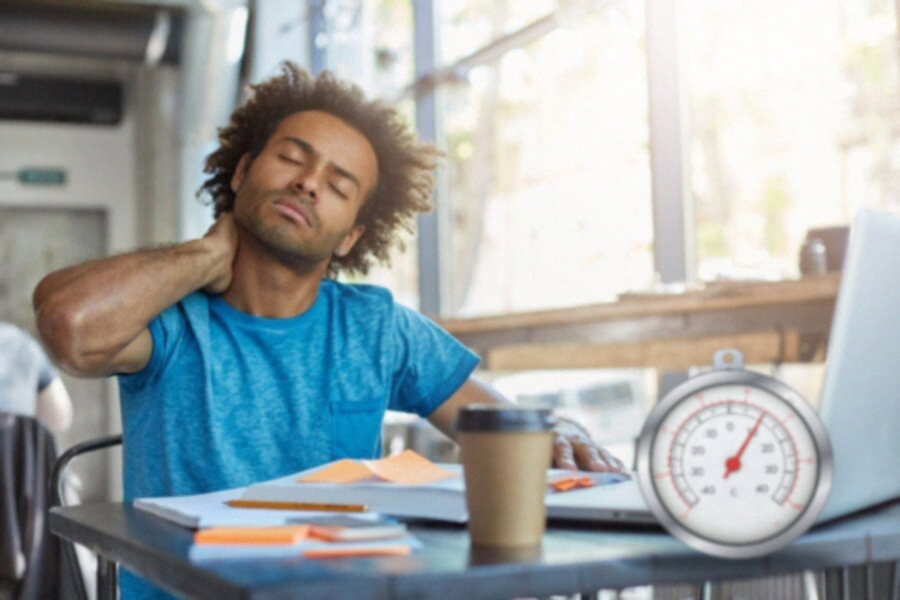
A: 10 (°C)
